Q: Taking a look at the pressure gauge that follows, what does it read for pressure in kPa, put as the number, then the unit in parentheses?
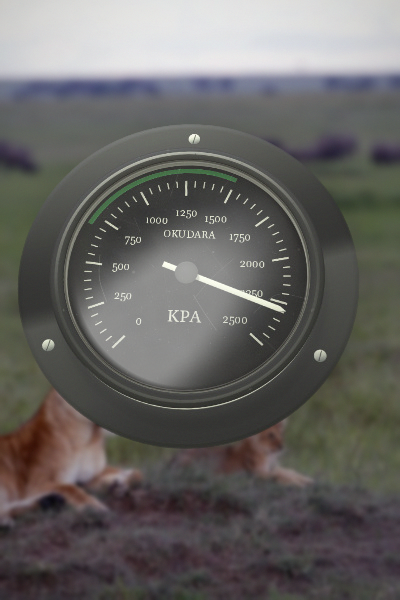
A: 2300 (kPa)
